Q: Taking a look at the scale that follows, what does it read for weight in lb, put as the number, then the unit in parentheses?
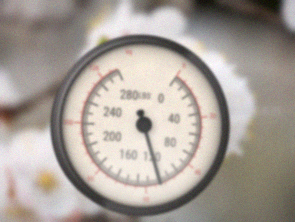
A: 120 (lb)
